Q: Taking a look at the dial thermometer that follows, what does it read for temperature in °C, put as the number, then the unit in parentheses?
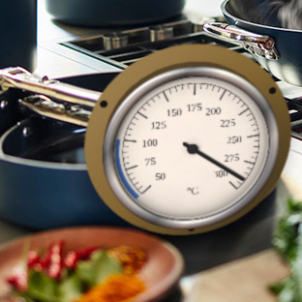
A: 290 (°C)
